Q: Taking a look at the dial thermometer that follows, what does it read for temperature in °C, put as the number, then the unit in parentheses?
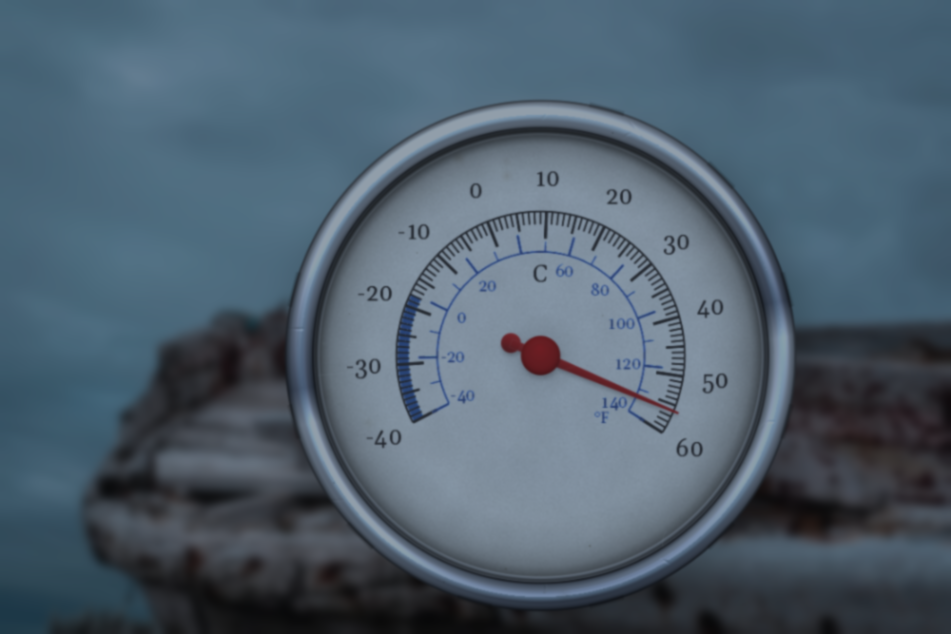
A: 56 (°C)
